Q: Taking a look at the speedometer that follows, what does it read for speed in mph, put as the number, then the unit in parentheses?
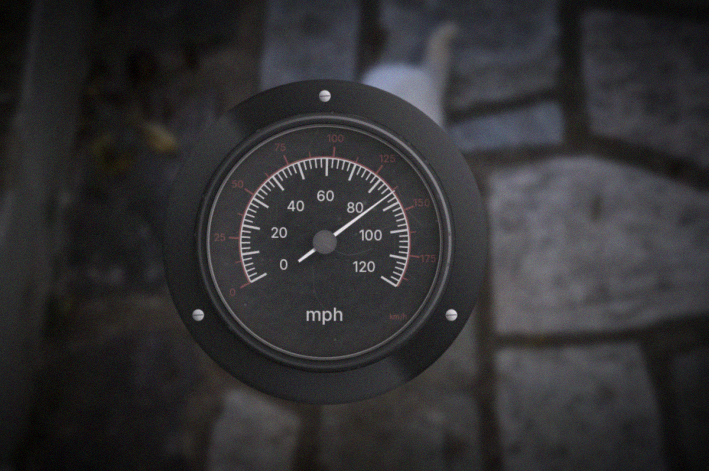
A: 86 (mph)
